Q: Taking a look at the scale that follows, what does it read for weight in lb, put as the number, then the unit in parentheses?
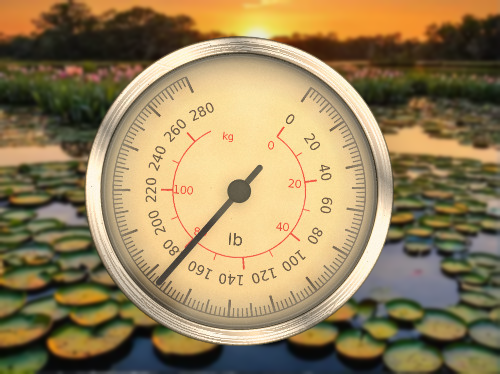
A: 174 (lb)
